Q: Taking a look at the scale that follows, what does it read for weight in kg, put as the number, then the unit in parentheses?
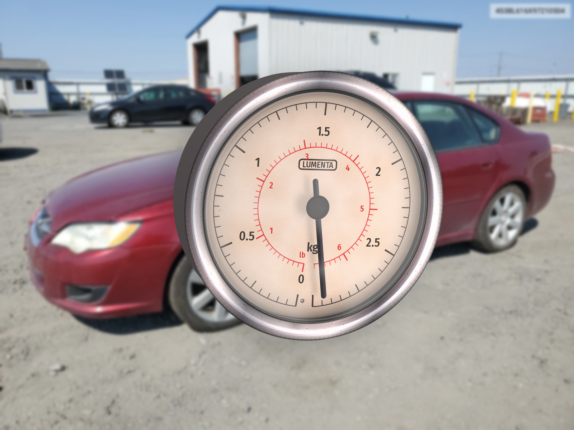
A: 2.95 (kg)
